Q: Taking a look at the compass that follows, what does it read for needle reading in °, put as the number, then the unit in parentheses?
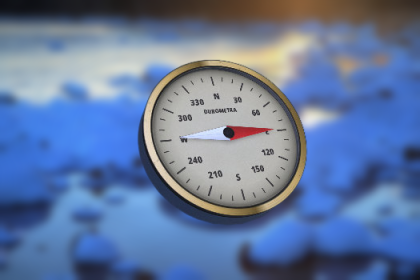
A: 90 (°)
